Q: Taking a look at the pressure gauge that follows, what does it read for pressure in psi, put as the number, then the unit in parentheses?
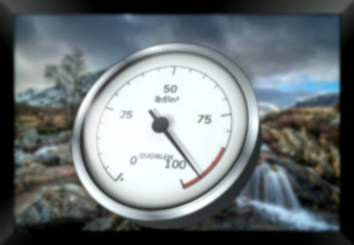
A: 95 (psi)
